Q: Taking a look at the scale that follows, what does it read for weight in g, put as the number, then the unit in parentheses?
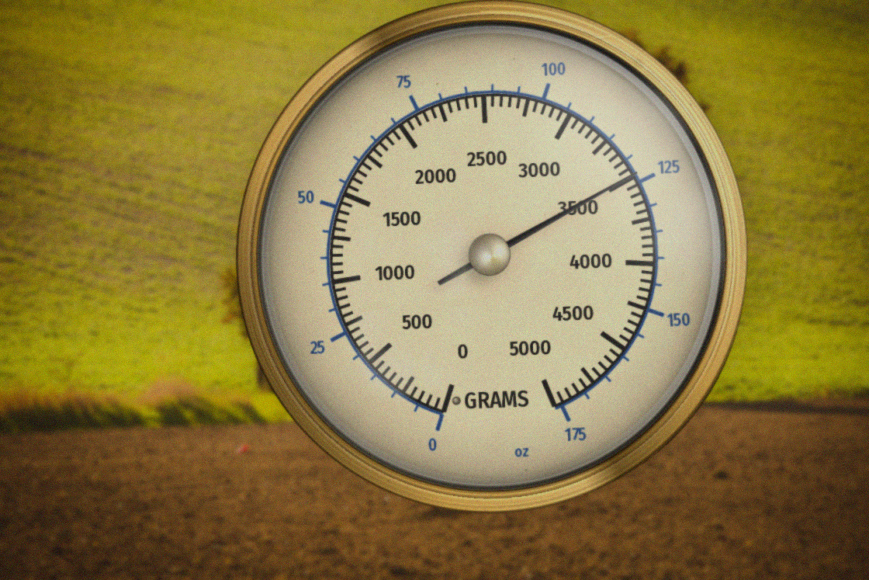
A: 3500 (g)
